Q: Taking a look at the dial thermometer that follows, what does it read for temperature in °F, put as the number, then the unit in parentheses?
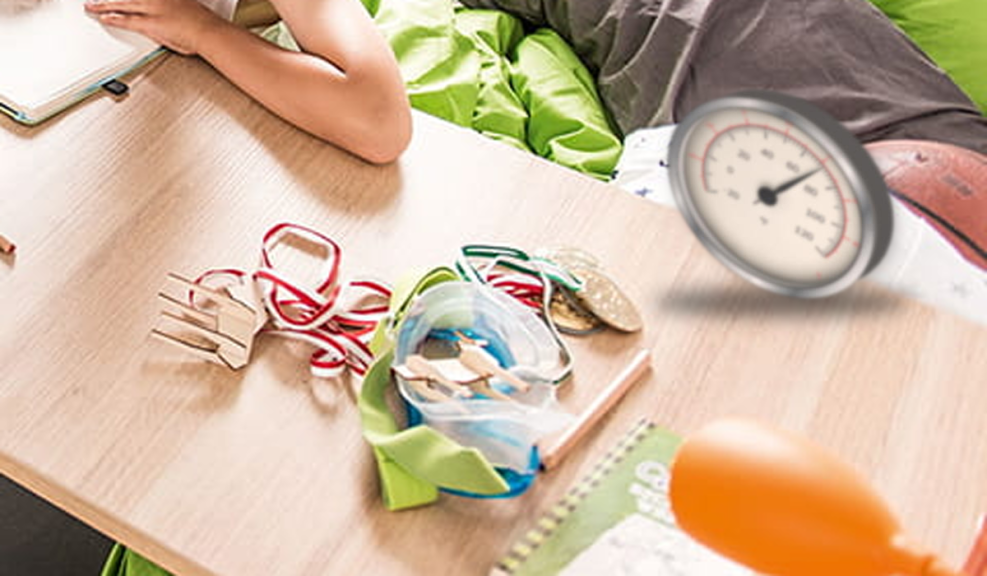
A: 70 (°F)
